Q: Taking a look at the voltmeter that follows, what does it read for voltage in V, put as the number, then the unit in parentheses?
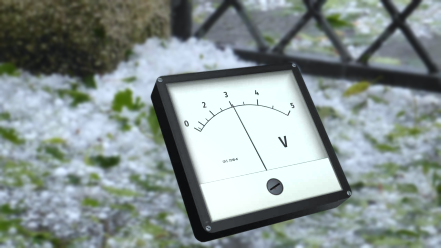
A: 3 (V)
